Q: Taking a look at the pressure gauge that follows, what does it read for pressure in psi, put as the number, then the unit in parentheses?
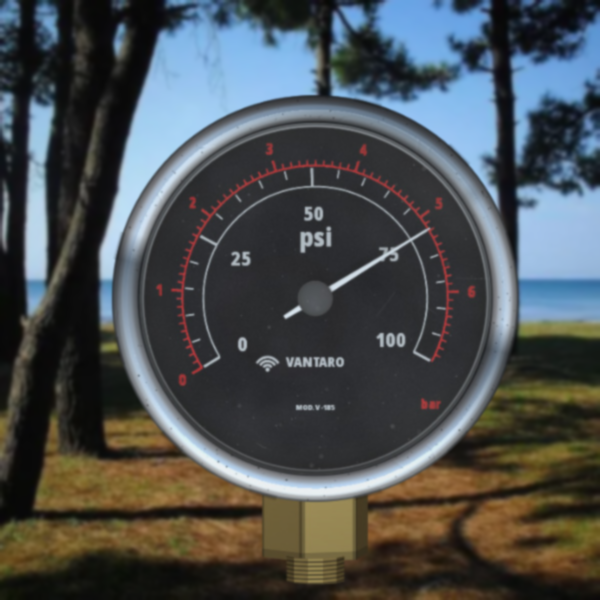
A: 75 (psi)
